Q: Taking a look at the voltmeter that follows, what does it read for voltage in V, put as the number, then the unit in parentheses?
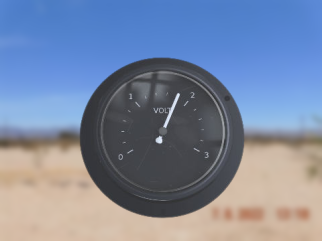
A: 1.8 (V)
